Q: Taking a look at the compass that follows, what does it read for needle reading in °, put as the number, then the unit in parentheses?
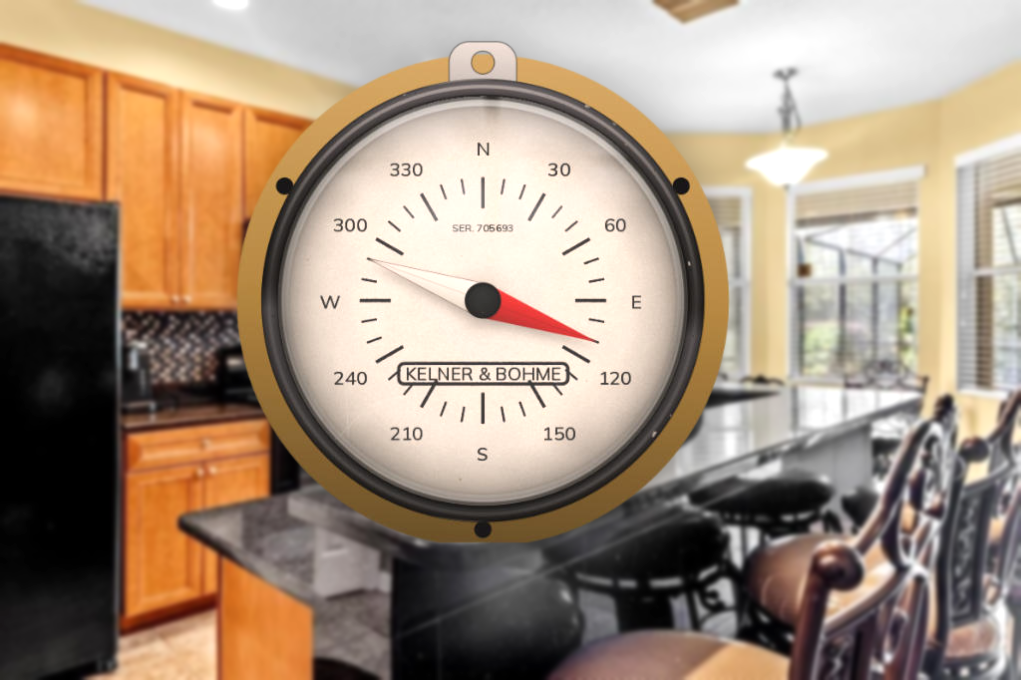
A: 110 (°)
